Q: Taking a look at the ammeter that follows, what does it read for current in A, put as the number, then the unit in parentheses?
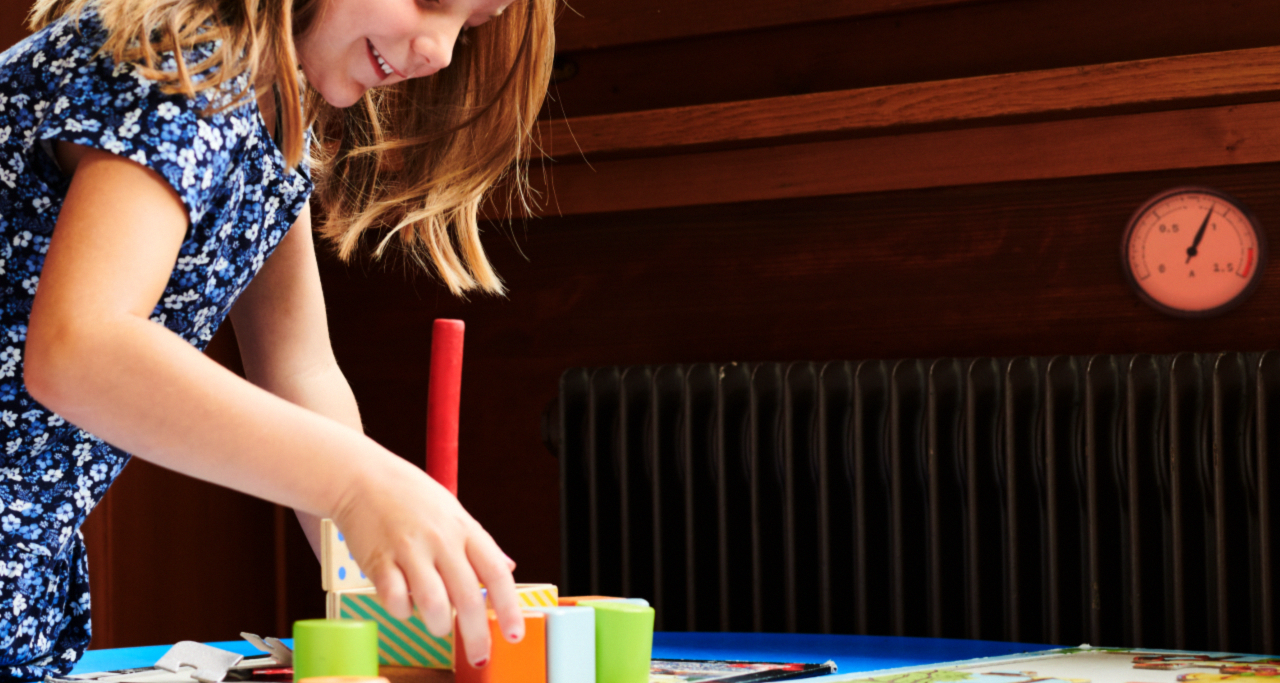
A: 0.9 (A)
